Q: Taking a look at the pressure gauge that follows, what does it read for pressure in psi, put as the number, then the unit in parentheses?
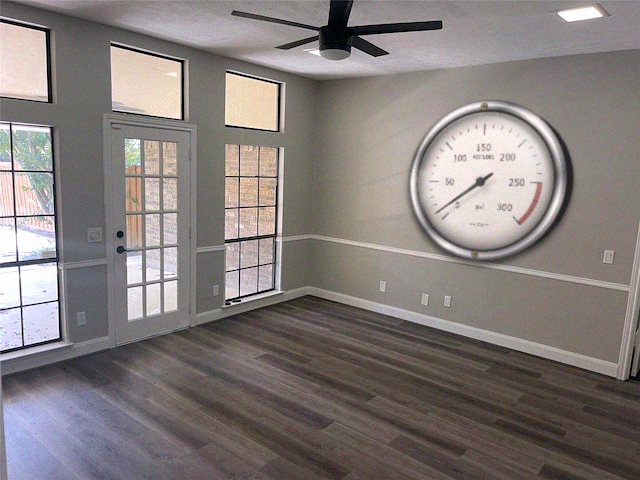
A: 10 (psi)
